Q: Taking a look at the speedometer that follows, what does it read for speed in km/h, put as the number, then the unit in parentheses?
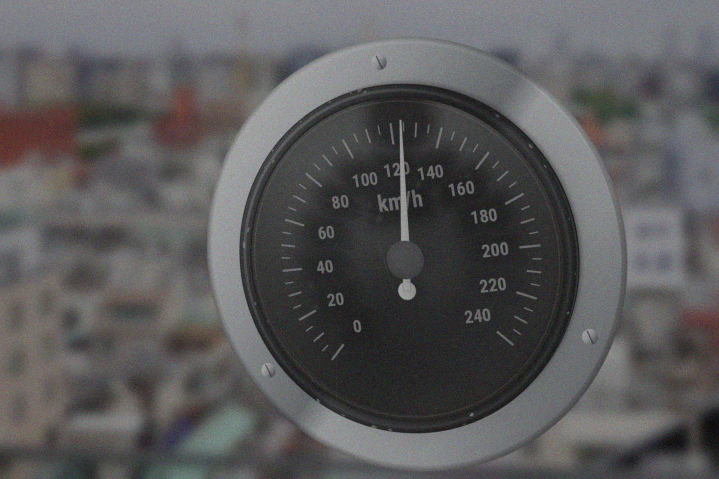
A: 125 (km/h)
